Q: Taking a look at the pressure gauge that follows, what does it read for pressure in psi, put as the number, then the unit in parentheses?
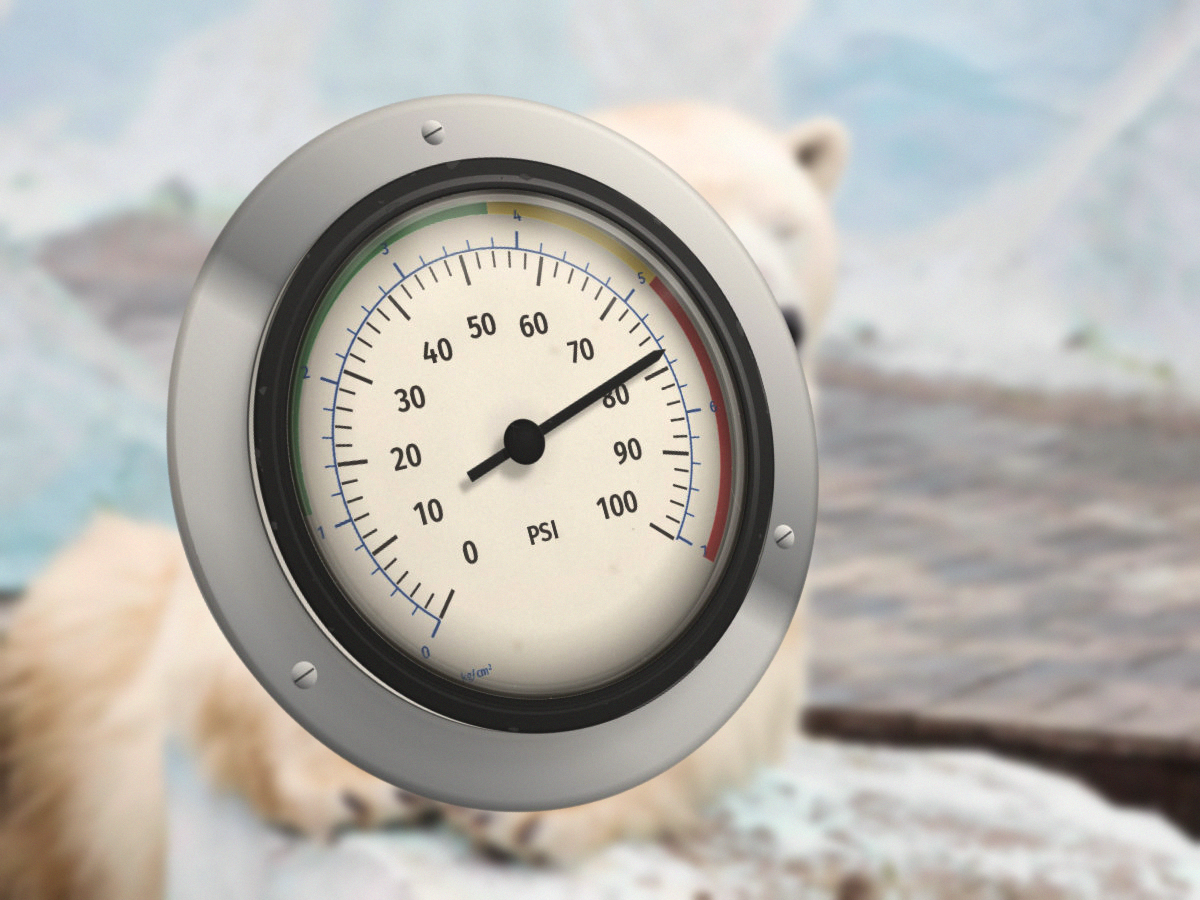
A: 78 (psi)
